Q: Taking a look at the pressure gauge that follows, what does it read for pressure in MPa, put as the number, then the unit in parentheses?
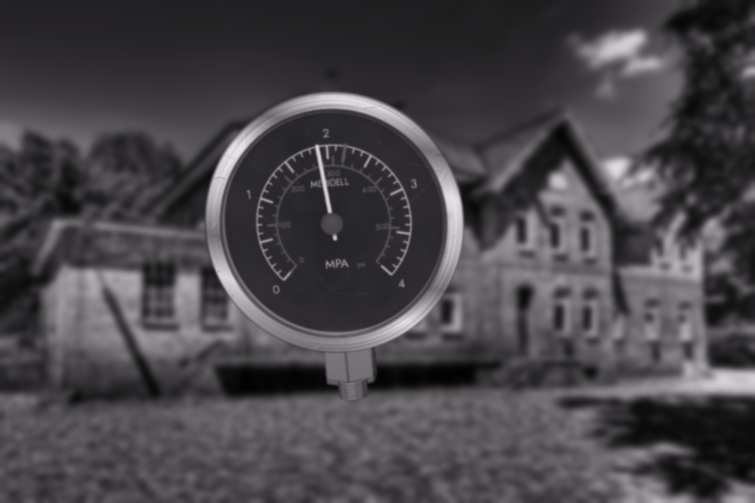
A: 1.9 (MPa)
